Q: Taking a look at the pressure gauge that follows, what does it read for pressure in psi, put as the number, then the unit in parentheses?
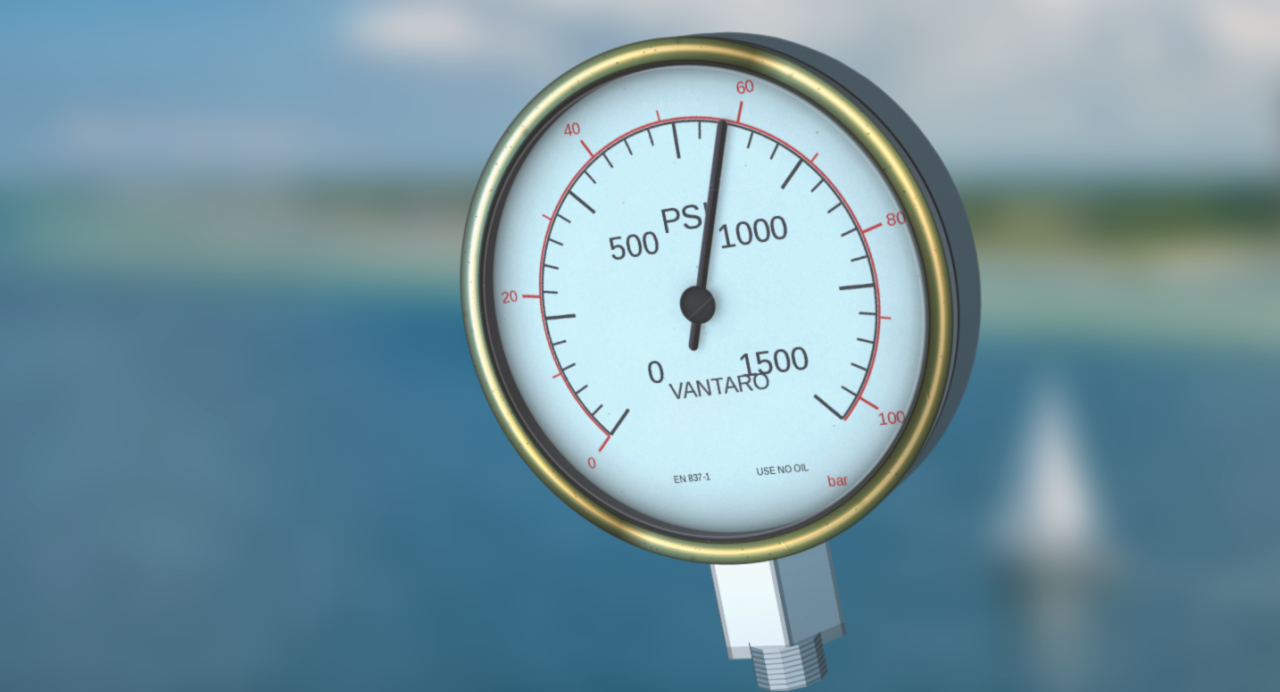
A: 850 (psi)
